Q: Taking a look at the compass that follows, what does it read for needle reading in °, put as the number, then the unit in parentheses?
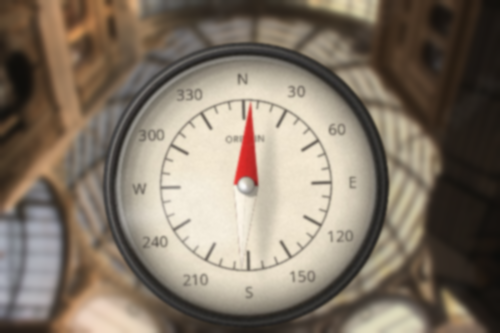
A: 5 (°)
